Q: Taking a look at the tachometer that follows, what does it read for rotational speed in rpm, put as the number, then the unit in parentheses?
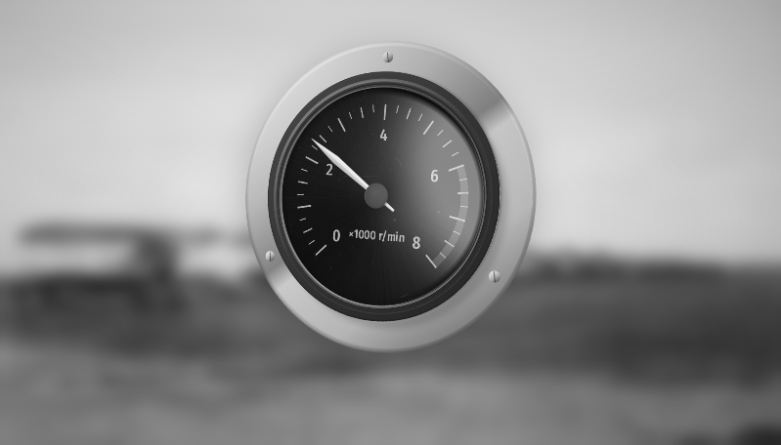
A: 2375 (rpm)
